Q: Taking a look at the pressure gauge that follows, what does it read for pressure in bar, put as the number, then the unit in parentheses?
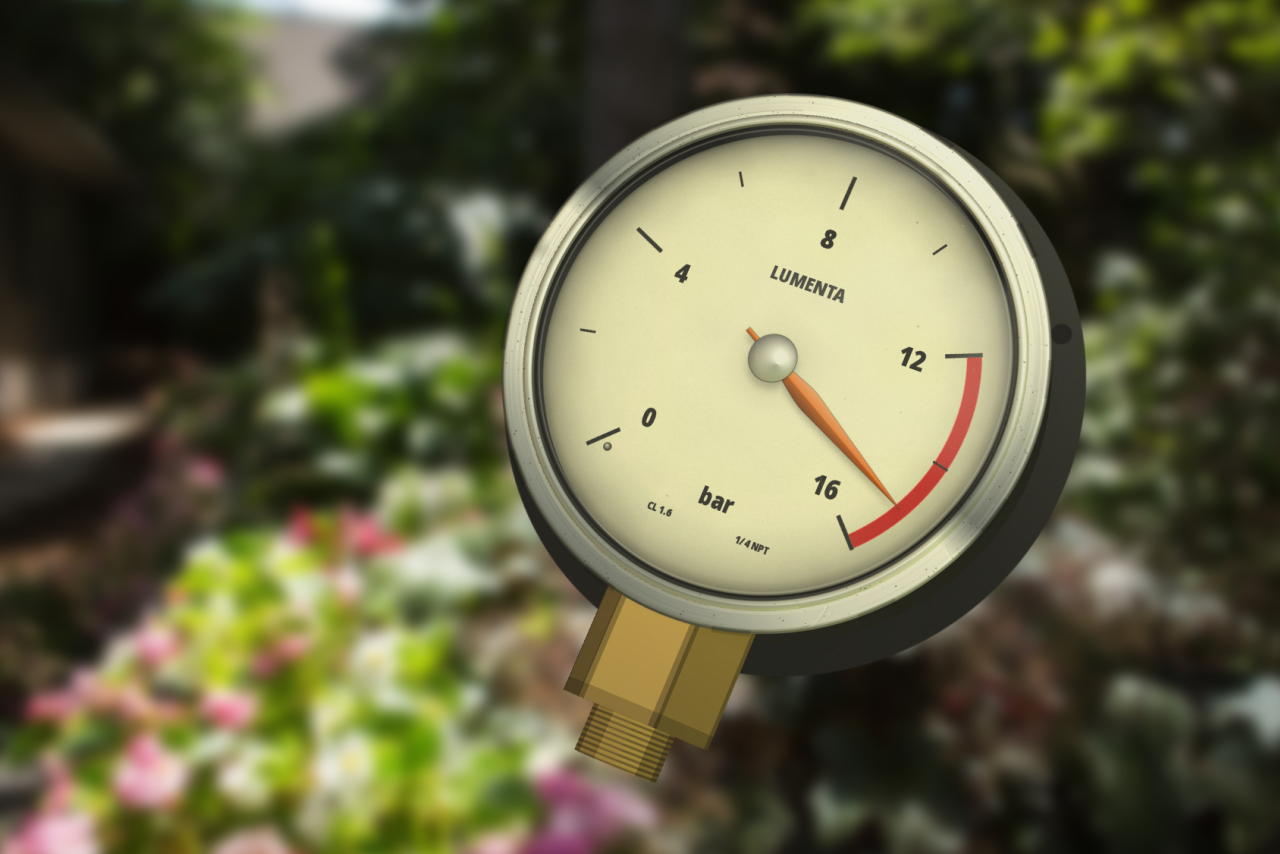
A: 15 (bar)
